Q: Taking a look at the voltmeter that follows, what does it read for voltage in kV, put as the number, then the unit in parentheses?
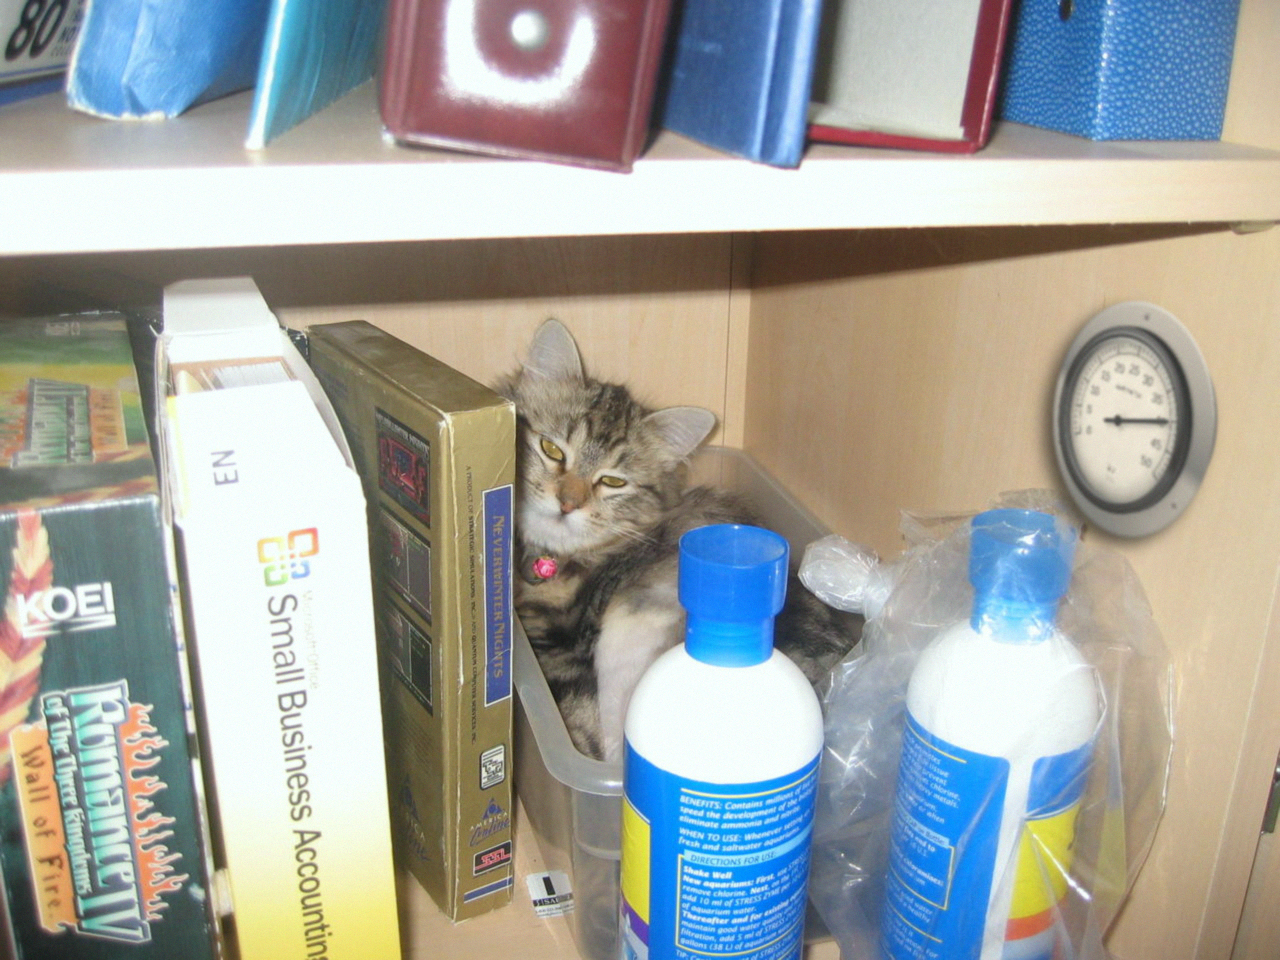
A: 40 (kV)
